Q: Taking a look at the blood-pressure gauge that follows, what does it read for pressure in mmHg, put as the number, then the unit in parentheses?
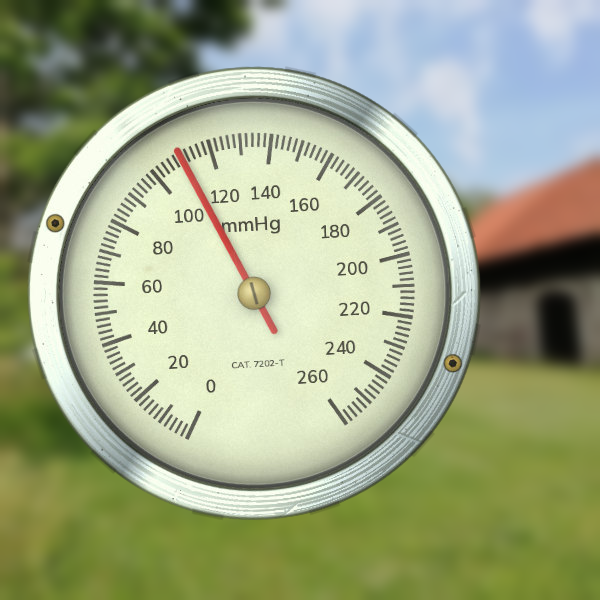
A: 110 (mmHg)
